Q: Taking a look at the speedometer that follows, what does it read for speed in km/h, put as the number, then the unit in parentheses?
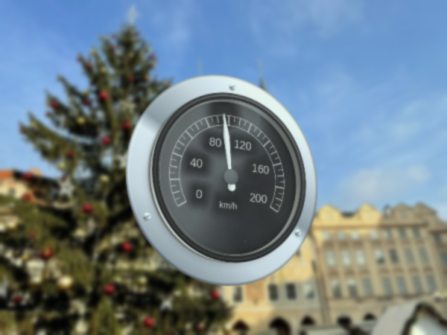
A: 95 (km/h)
